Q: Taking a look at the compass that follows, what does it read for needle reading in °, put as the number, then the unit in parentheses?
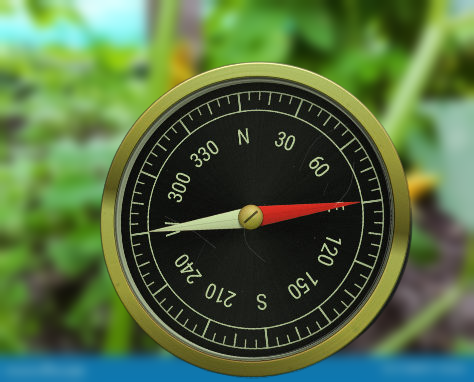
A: 90 (°)
